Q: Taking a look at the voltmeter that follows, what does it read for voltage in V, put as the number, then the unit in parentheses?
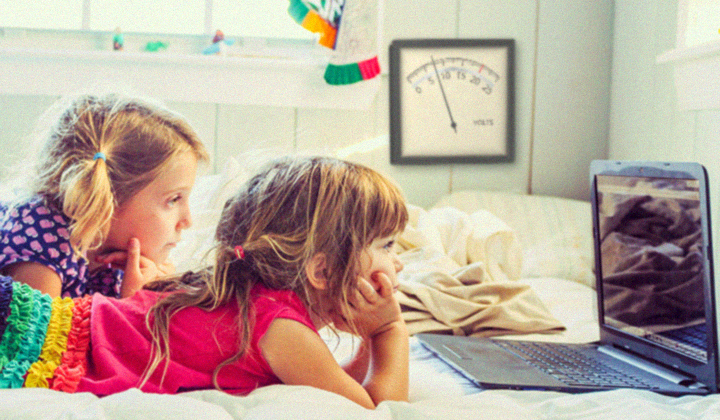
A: 7.5 (V)
